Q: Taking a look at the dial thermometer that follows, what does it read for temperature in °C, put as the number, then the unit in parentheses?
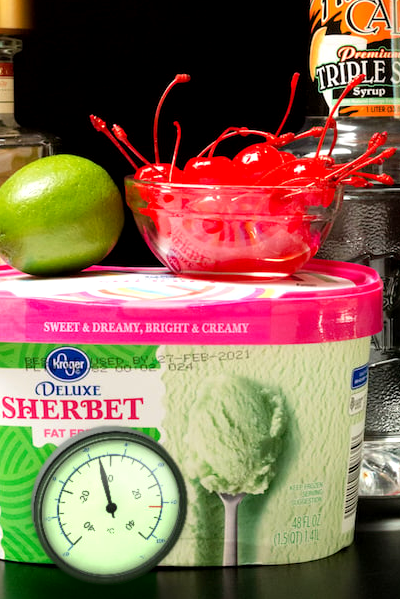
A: -4 (°C)
